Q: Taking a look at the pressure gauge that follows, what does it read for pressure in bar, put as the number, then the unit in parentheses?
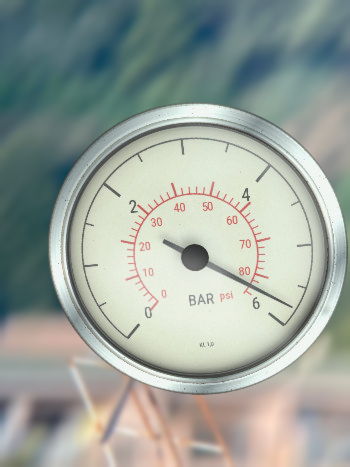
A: 5.75 (bar)
